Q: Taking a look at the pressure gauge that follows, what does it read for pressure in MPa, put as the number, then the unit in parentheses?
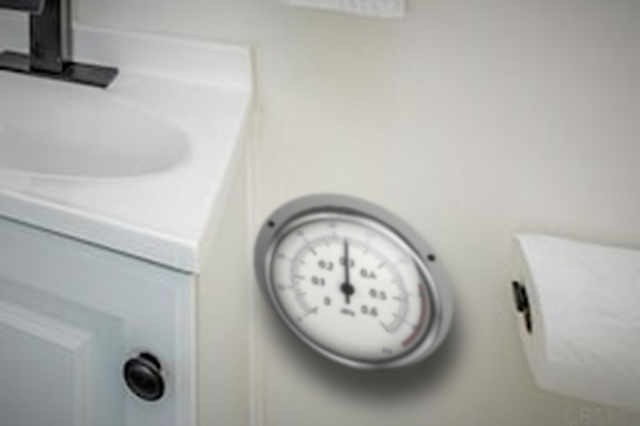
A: 0.3 (MPa)
